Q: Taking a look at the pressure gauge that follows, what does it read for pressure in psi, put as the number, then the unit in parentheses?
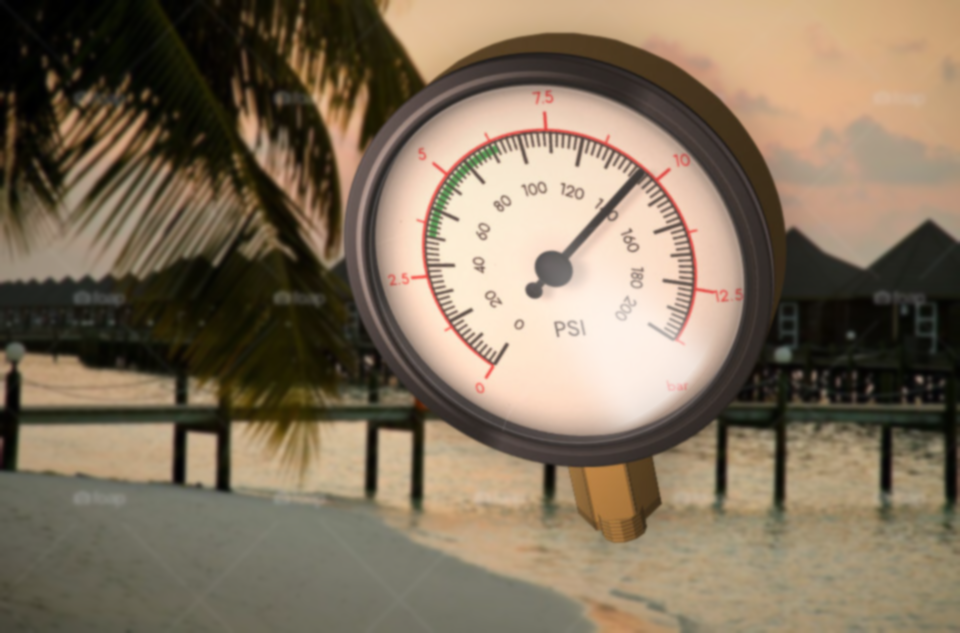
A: 140 (psi)
